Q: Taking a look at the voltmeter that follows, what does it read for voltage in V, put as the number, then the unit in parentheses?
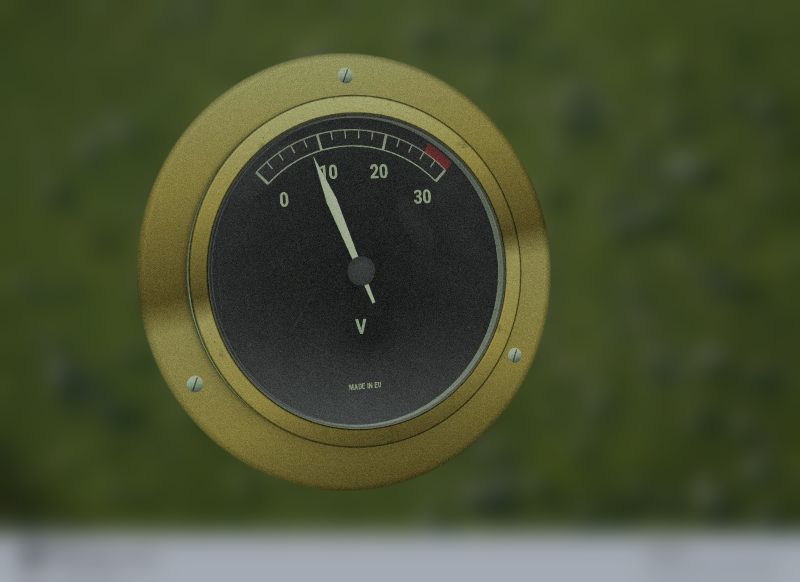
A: 8 (V)
